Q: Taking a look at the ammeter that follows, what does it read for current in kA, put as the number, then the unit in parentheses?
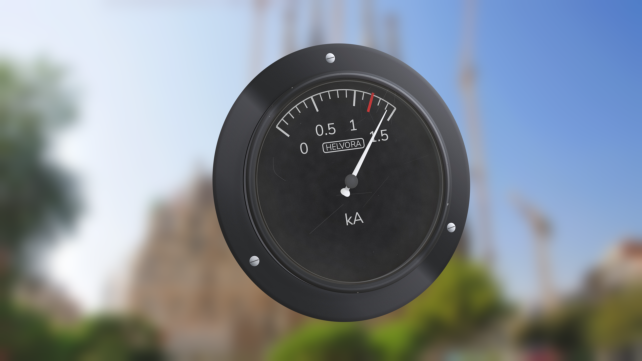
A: 1.4 (kA)
